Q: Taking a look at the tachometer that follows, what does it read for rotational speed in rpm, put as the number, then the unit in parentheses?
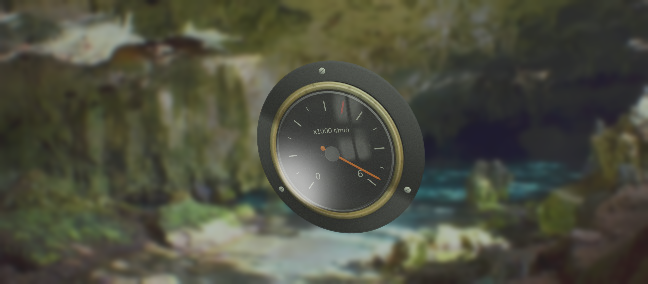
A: 5750 (rpm)
